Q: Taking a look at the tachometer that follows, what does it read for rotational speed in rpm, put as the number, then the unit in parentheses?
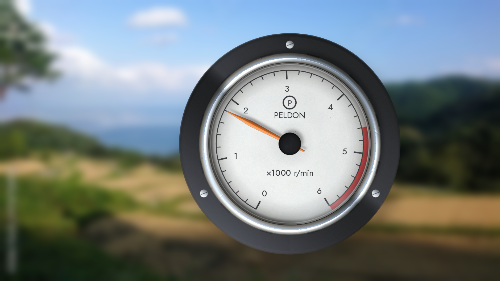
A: 1800 (rpm)
